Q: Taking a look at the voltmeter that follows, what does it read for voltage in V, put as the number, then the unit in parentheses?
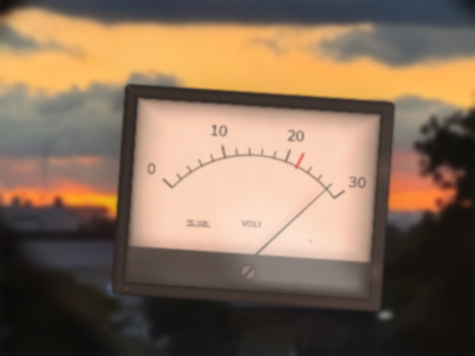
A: 28 (V)
